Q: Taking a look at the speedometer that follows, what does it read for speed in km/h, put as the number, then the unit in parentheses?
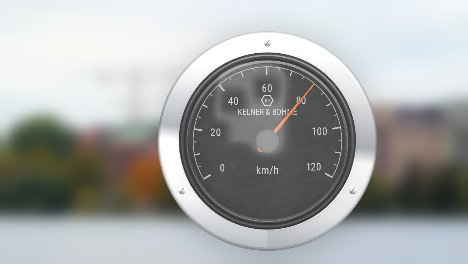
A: 80 (km/h)
